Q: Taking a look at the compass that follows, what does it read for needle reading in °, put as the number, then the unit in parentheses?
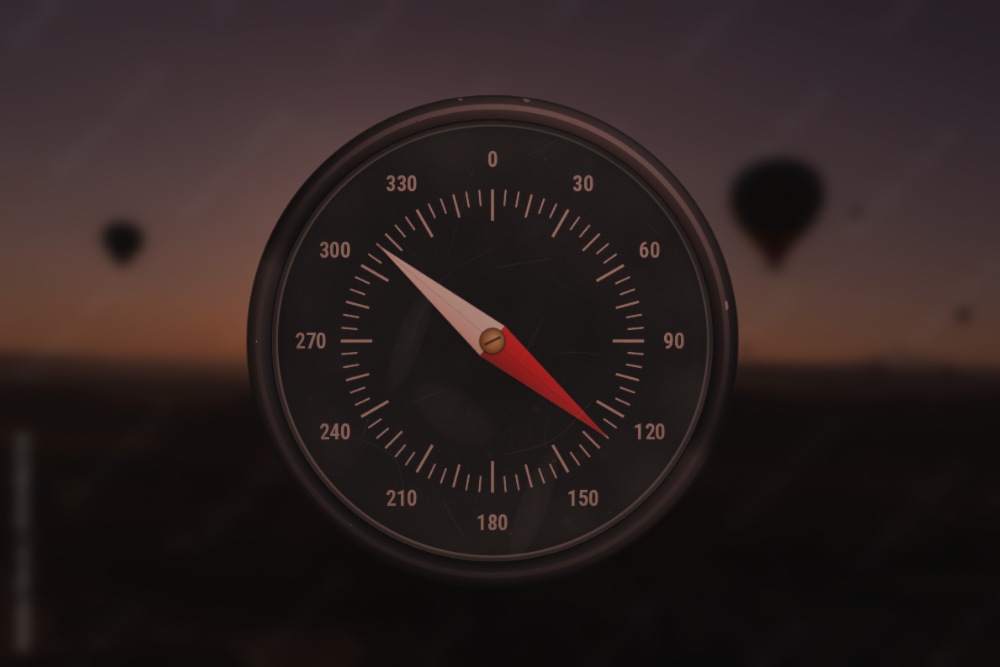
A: 130 (°)
